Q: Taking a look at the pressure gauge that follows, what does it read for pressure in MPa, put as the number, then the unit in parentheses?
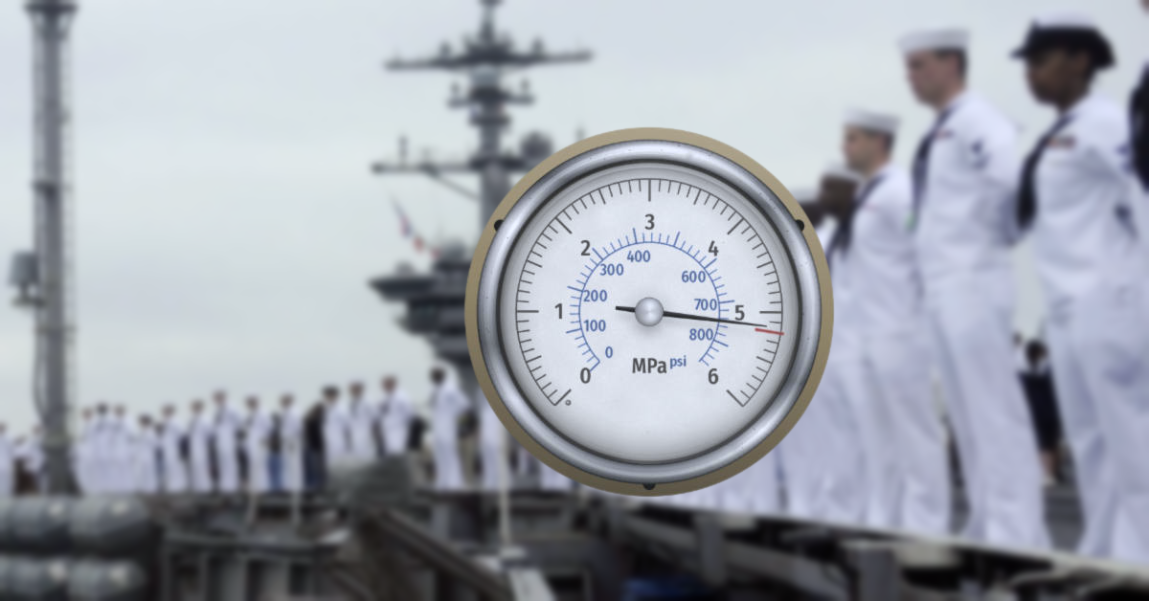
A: 5.15 (MPa)
